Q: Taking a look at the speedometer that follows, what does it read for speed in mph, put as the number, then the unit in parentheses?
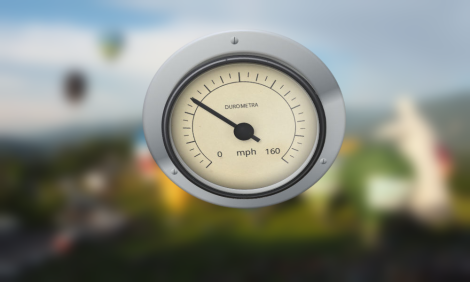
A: 50 (mph)
